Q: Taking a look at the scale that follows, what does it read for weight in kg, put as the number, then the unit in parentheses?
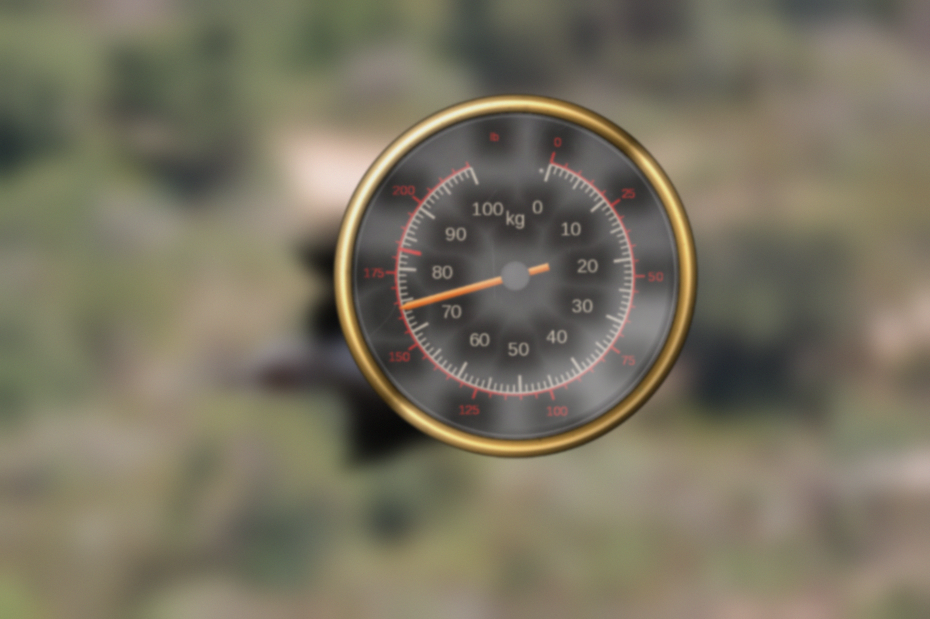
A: 74 (kg)
